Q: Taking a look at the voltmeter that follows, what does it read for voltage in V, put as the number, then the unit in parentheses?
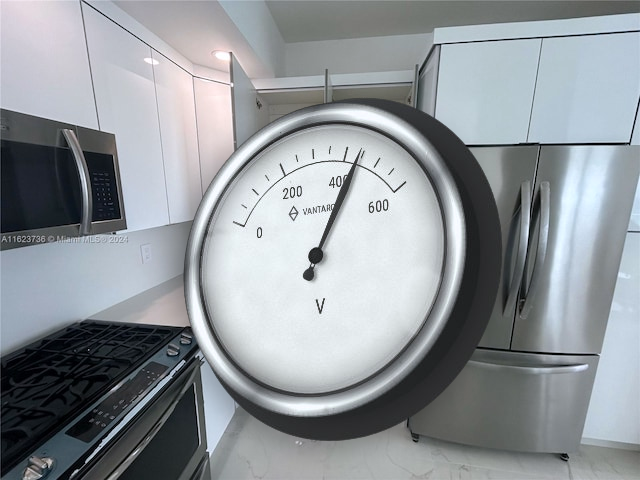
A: 450 (V)
